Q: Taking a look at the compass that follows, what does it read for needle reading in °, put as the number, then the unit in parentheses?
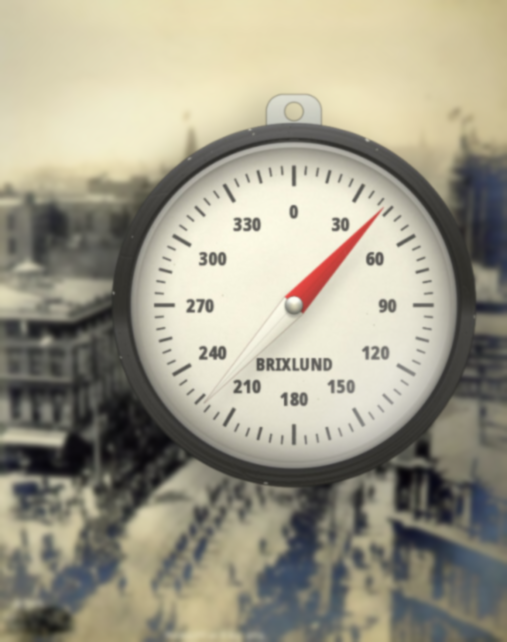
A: 42.5 (°)
